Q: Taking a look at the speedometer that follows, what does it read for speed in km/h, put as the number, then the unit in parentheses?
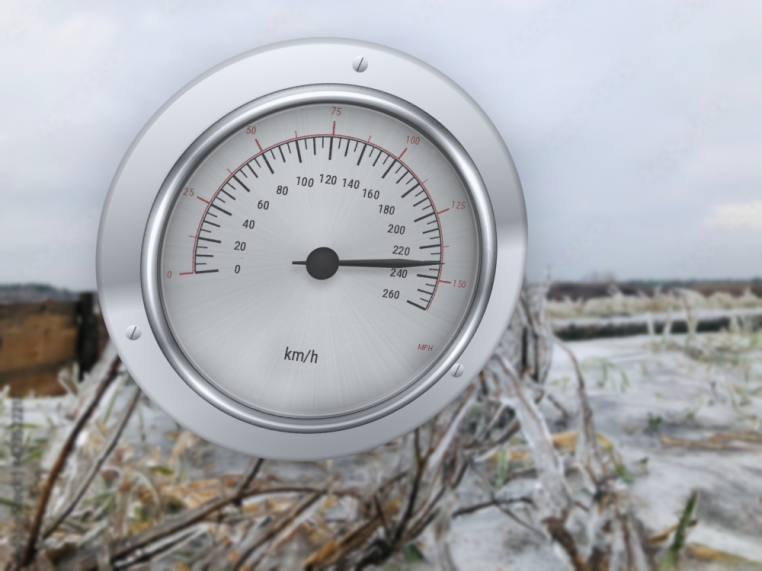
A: 230 (km/h)
